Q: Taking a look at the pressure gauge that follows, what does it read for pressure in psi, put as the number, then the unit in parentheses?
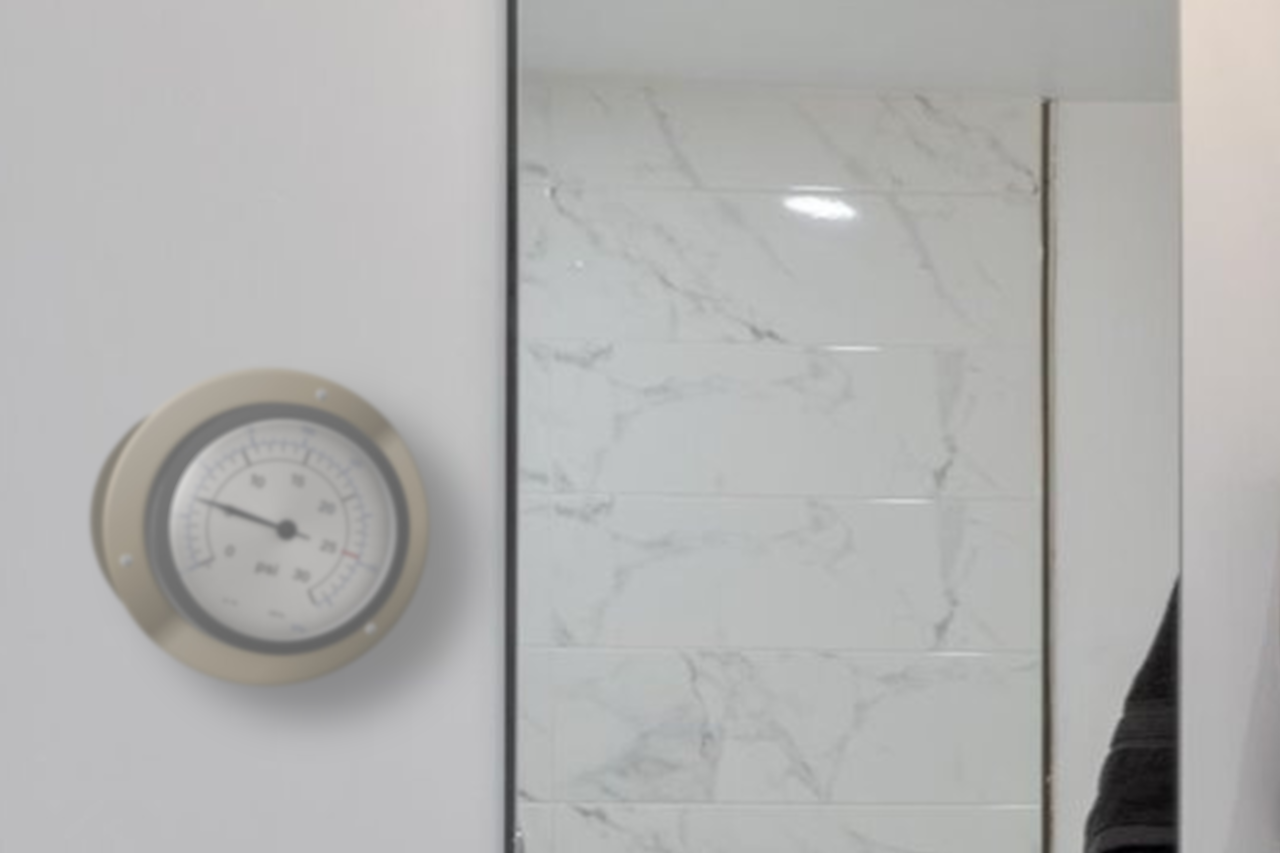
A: 5 (psi)
